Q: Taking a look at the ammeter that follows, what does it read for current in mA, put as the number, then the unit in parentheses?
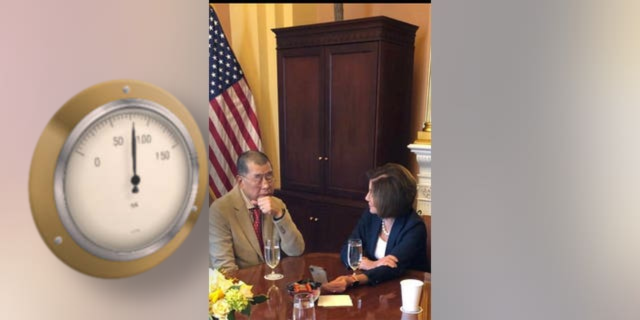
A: 75 (mA)
